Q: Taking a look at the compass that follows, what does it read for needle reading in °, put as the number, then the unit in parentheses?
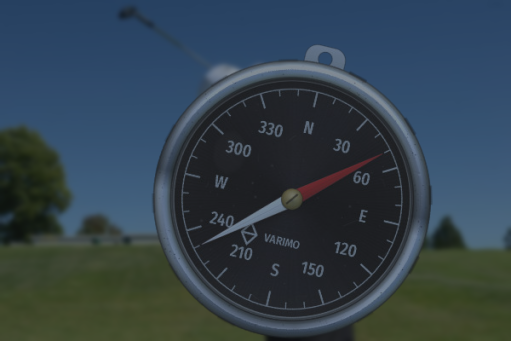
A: 50 (°)
